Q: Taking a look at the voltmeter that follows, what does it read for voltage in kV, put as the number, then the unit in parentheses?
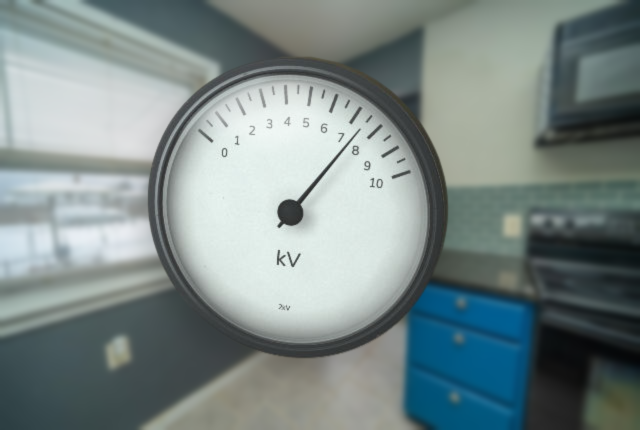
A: 7.5 (kV)
